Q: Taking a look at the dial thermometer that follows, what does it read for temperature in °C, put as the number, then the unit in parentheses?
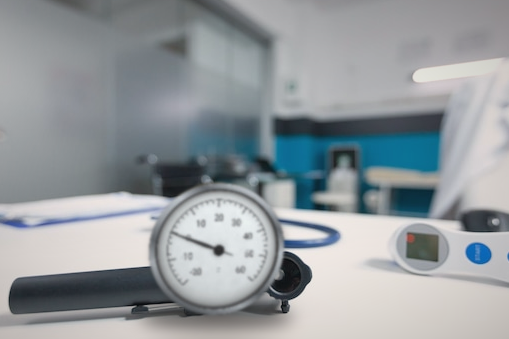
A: 0 (°C)
